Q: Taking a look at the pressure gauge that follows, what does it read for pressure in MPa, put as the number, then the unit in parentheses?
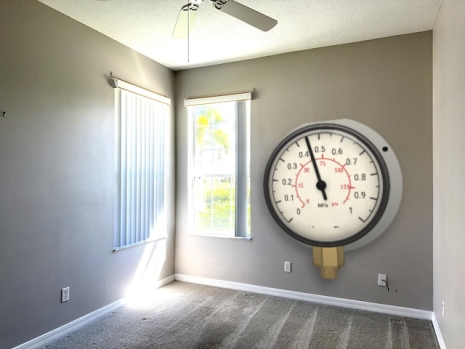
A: 0.45 (MPa)
